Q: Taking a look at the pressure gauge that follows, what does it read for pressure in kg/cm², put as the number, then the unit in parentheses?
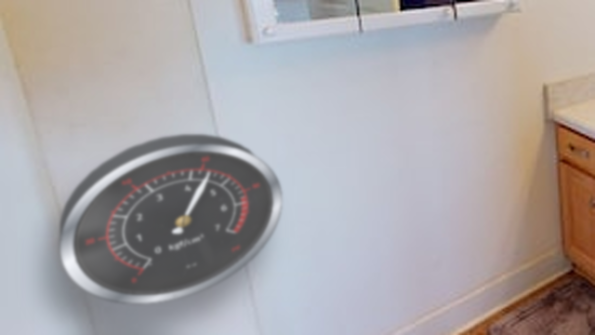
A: 4.4 (kg/cm²)
